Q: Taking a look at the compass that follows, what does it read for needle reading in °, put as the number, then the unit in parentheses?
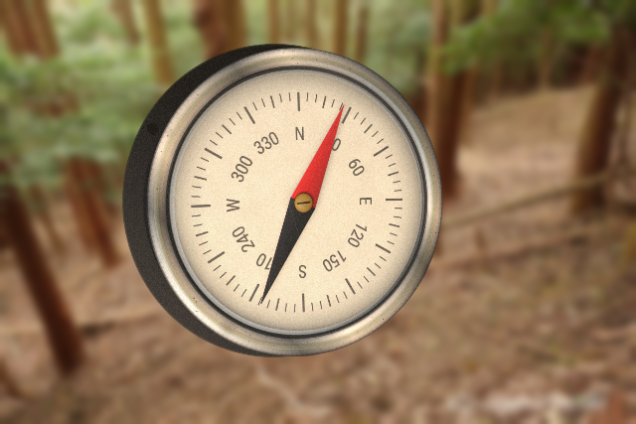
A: 25 (°)
